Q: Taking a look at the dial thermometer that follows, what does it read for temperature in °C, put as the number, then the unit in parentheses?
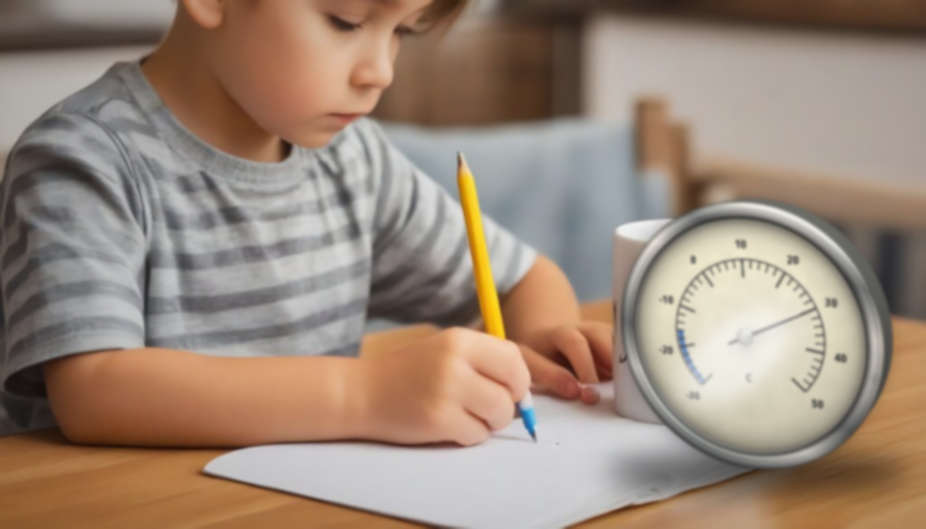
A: 30 (°C)
